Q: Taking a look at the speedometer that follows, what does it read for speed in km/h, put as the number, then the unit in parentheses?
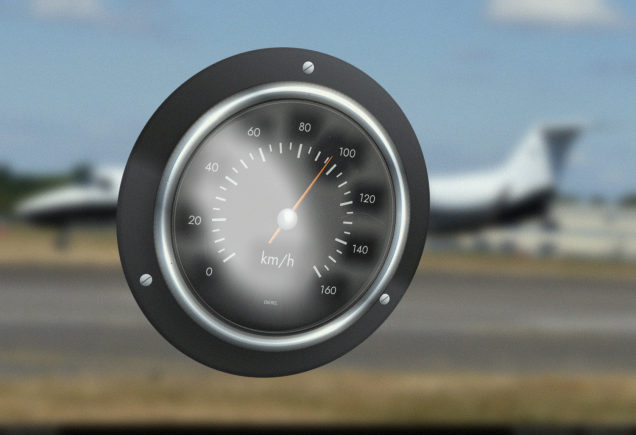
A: 95 (km/h)
